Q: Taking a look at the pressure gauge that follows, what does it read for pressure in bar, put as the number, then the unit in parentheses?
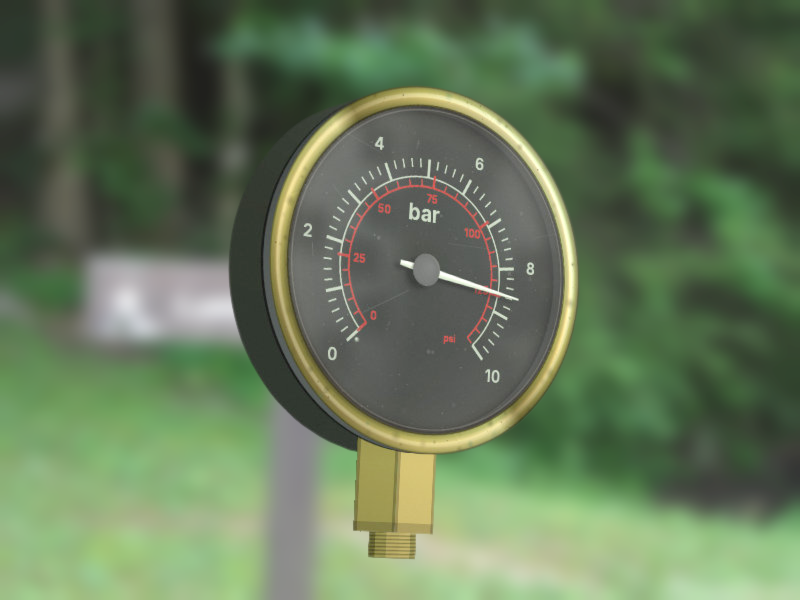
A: 8.6 (bar)
